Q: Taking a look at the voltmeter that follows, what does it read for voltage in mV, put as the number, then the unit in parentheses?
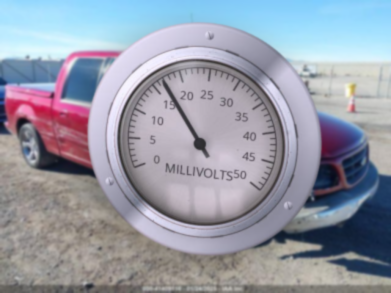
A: 17 (mV)
